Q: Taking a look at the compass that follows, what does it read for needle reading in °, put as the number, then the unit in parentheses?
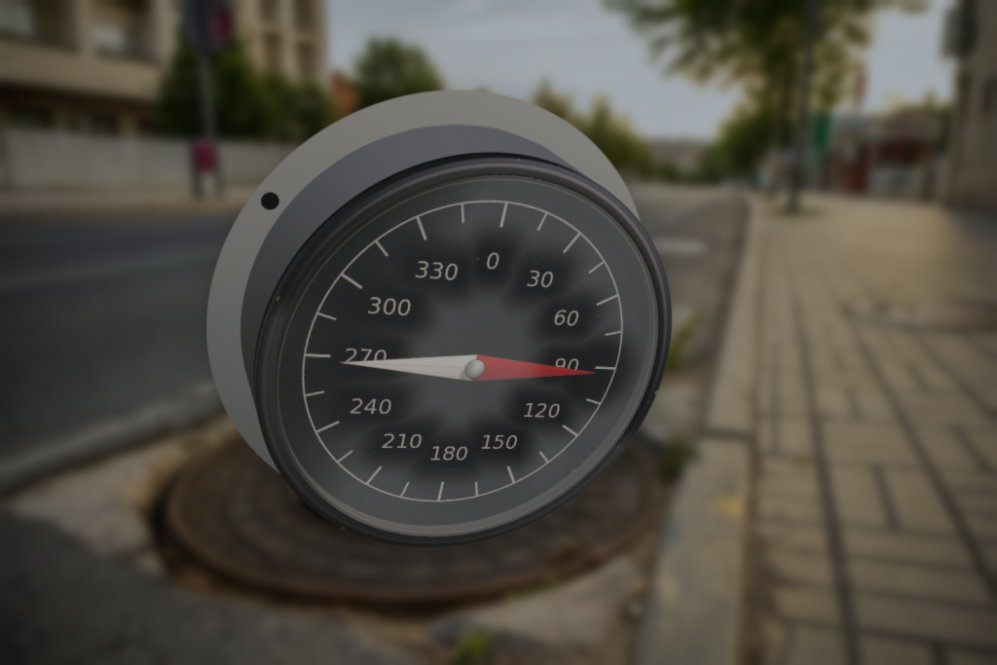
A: 90 (°)
